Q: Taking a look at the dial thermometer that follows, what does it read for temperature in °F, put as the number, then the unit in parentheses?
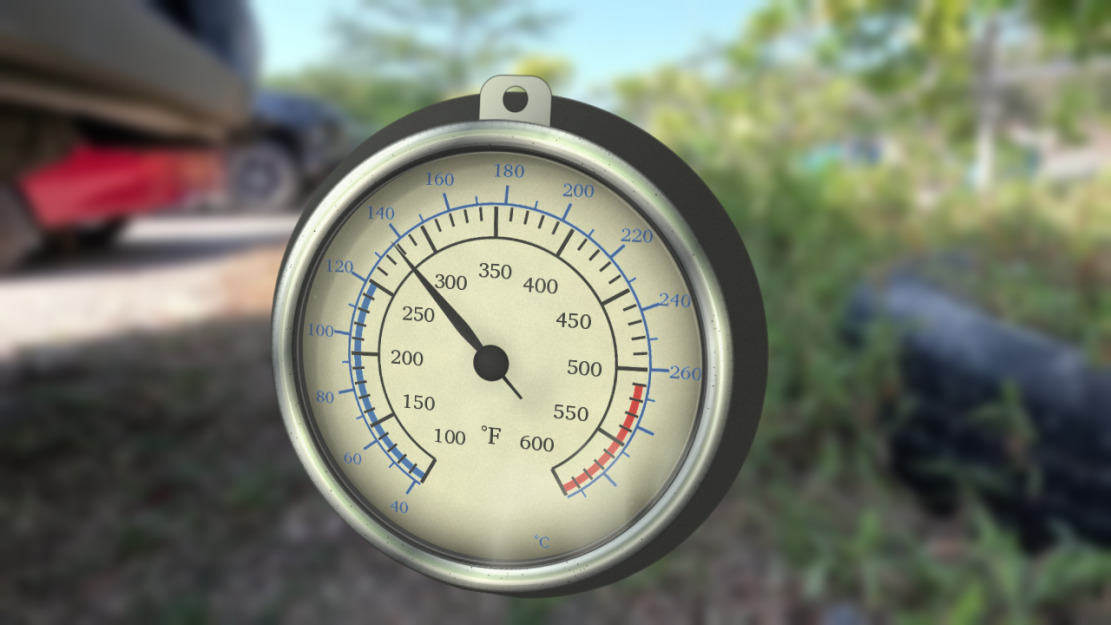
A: 280 (°F)
